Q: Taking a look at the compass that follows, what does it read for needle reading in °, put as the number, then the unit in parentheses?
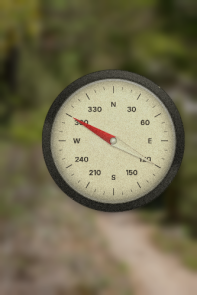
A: 300 (°)
